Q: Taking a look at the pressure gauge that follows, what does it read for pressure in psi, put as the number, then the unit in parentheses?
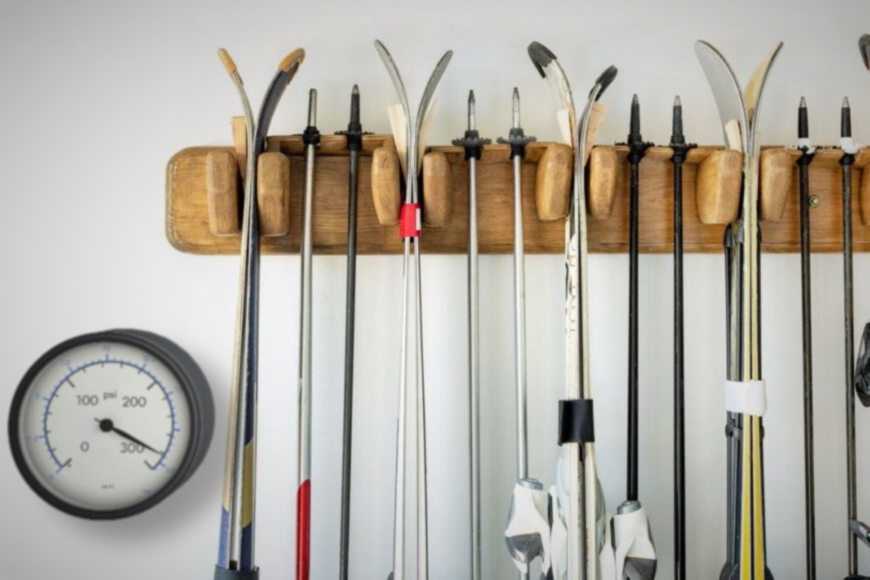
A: 280 (psi)
